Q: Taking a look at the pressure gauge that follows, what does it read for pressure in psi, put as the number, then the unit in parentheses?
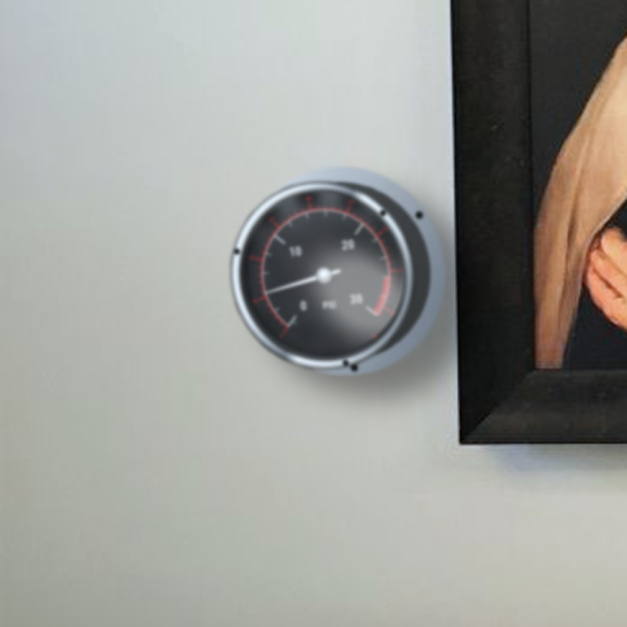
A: 4 (psi)
